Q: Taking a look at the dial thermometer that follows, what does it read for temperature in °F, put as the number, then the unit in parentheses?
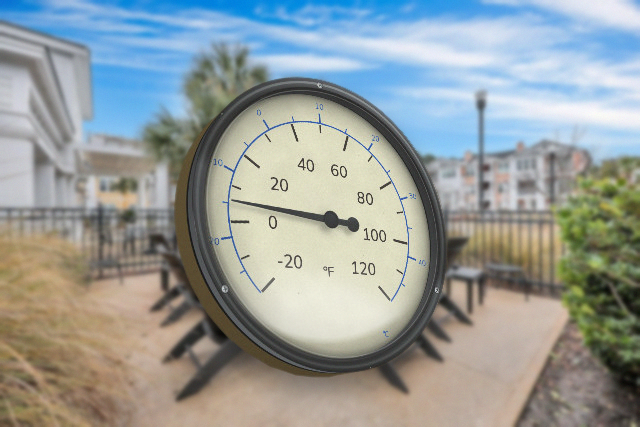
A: 5 (°F)
